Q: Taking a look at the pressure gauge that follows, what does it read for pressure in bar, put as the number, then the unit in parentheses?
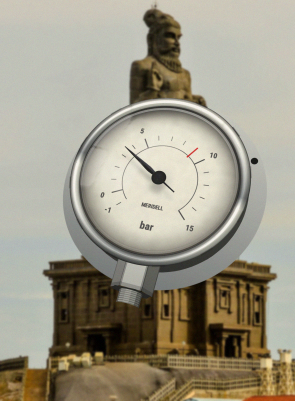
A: 3.5 (bar)
